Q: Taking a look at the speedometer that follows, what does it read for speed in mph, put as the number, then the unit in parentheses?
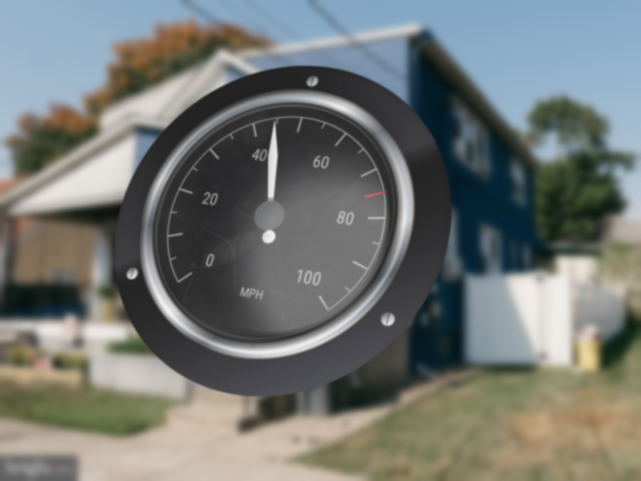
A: 45 (mph)
